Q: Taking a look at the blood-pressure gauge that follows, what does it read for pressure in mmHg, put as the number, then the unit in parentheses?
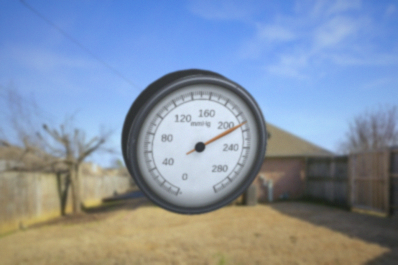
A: 210 (mmHg)
